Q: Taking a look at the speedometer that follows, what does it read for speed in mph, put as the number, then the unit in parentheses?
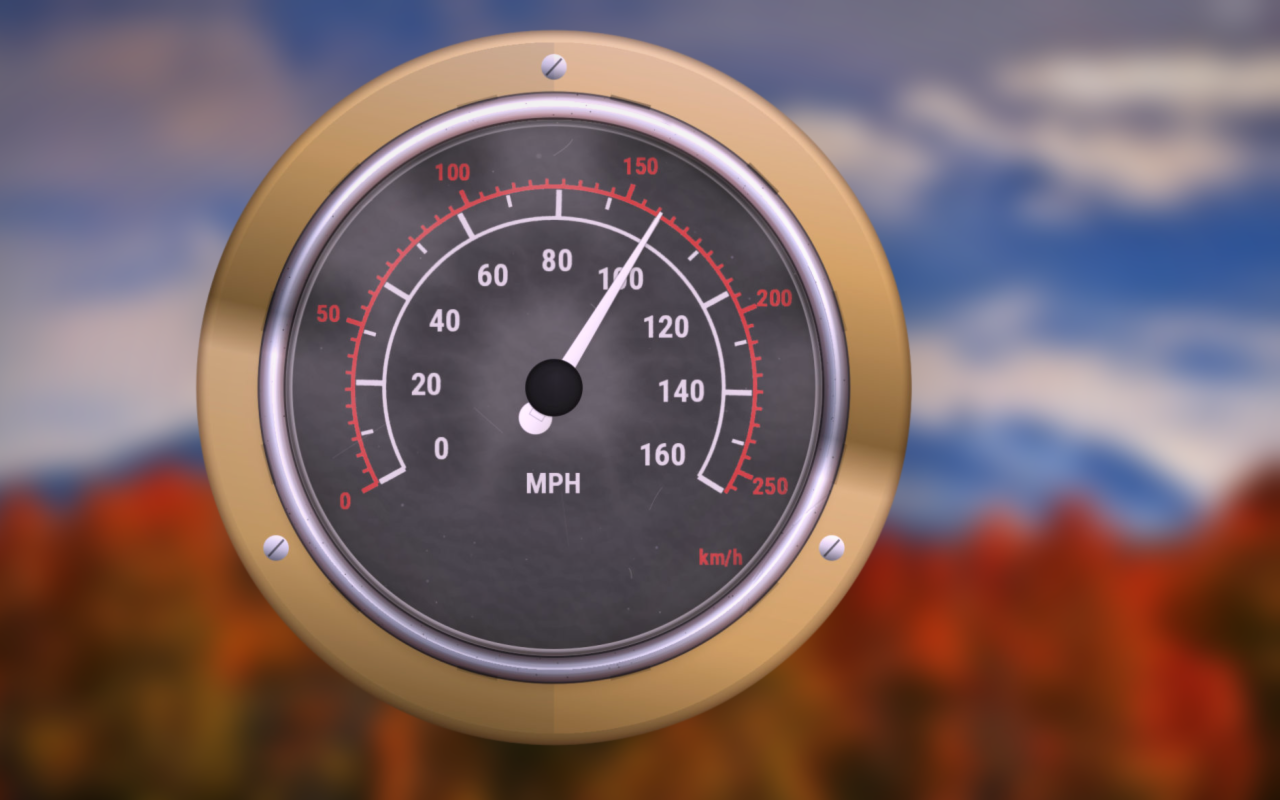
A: 100 (mph)
